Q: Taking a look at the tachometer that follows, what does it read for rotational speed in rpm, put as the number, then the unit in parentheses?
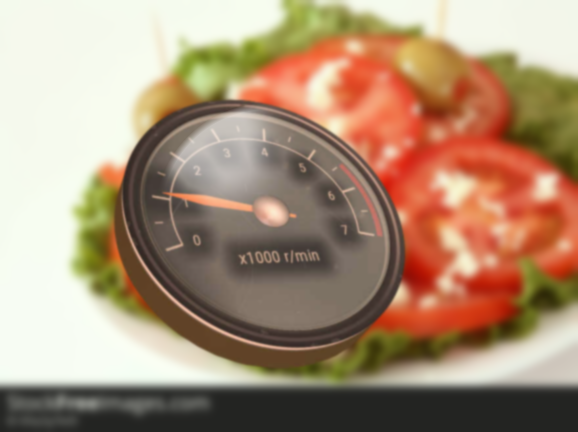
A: 1000 (rpm)
